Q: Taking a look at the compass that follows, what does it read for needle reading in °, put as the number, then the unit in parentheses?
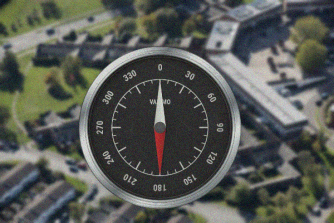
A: 180 (°)
